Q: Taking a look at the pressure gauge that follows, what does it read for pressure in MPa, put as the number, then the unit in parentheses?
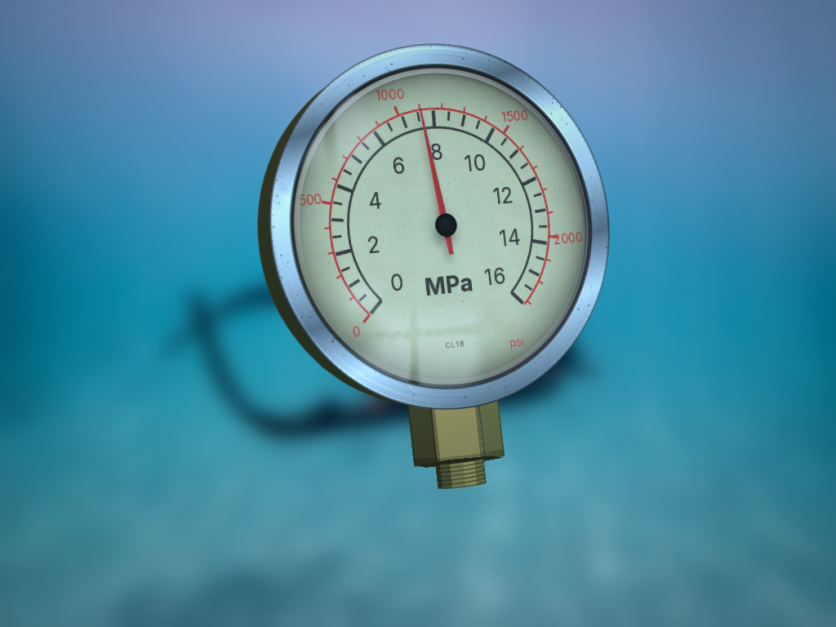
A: 7.5 (MPa)
